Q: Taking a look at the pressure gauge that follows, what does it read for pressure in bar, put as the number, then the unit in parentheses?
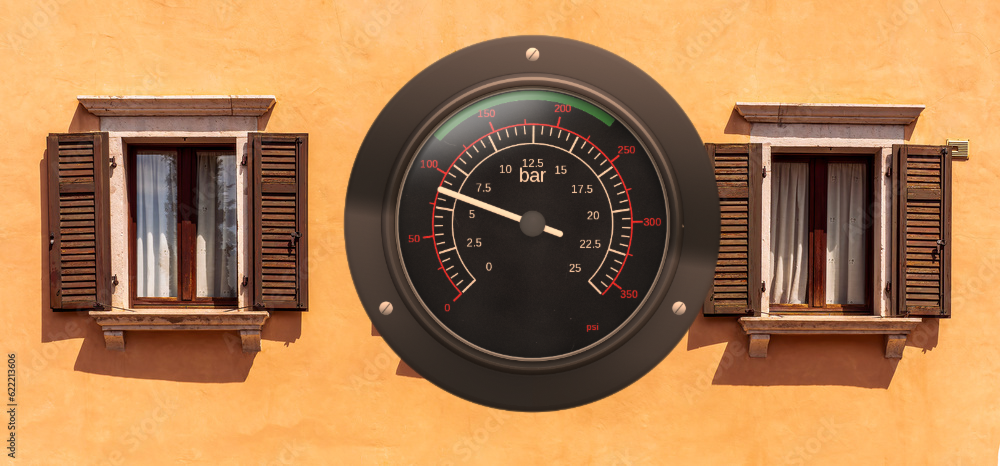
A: 6 (bar)
